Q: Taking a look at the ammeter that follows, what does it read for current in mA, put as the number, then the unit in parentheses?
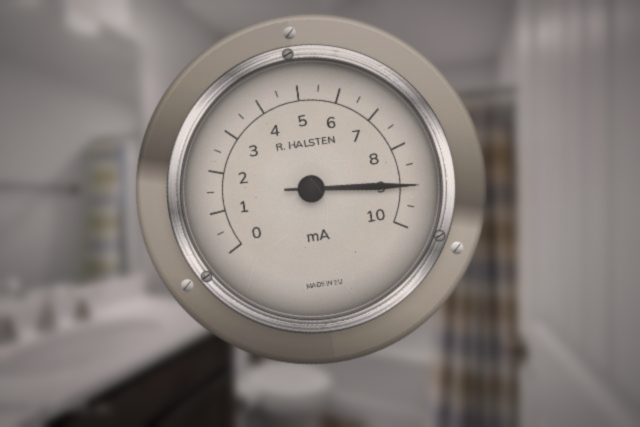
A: 9 (mA)
